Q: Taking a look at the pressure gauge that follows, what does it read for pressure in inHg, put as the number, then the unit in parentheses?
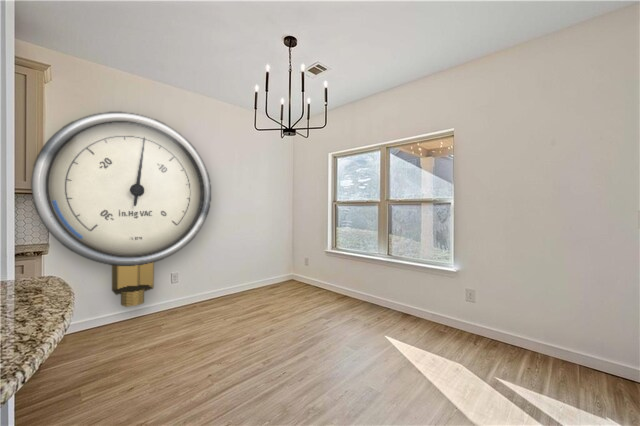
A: -14 (inHg)
